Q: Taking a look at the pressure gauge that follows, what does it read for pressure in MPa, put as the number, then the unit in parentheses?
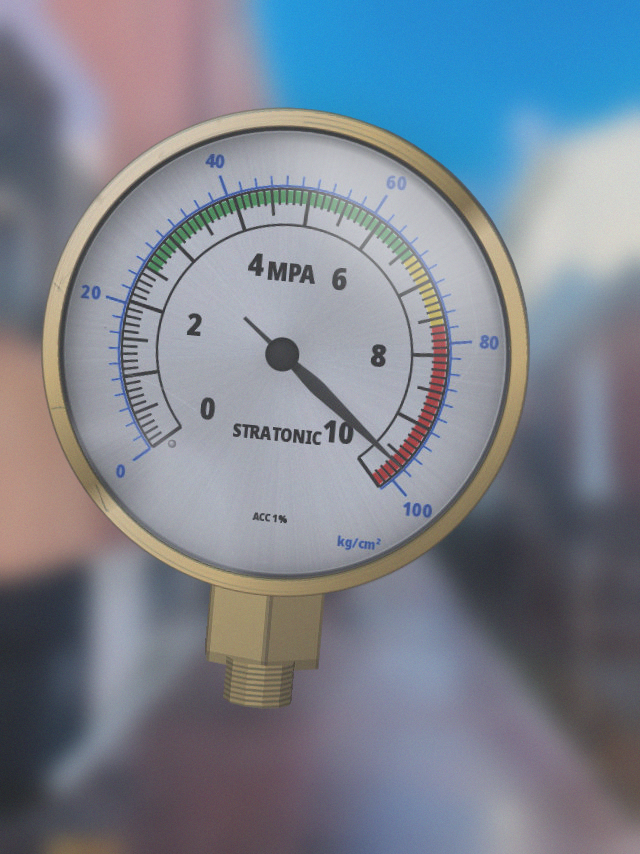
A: 9.6 (MPa)
